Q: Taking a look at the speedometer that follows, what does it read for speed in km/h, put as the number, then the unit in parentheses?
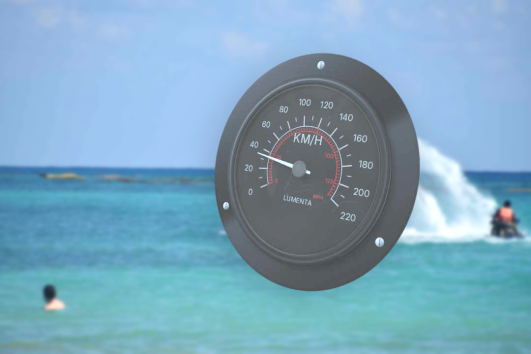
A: 35 (km/h)
